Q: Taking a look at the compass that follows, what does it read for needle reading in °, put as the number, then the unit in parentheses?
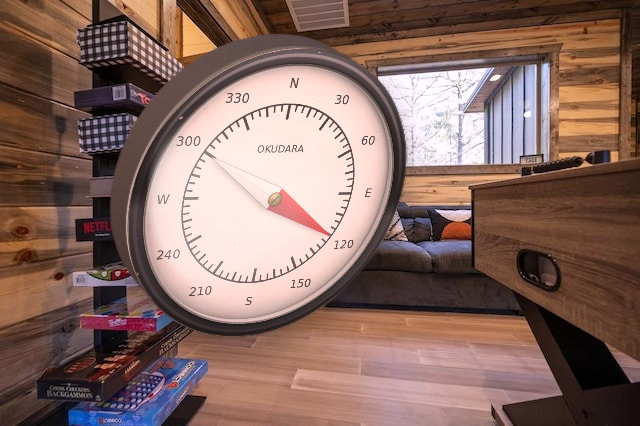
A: 120 (°)
